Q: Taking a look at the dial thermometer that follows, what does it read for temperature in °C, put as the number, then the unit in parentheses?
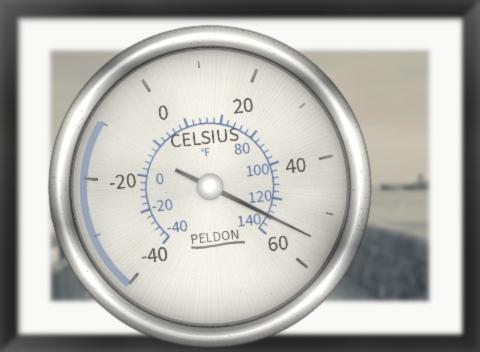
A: 55 (°C)
